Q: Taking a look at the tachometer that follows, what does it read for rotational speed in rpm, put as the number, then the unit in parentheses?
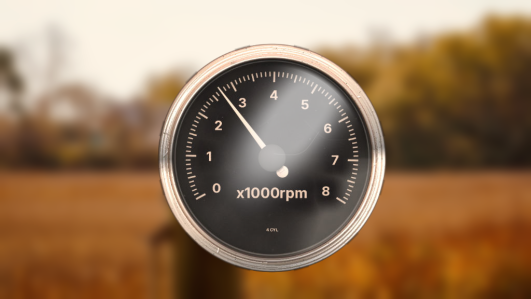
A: 2700 (rpm)
